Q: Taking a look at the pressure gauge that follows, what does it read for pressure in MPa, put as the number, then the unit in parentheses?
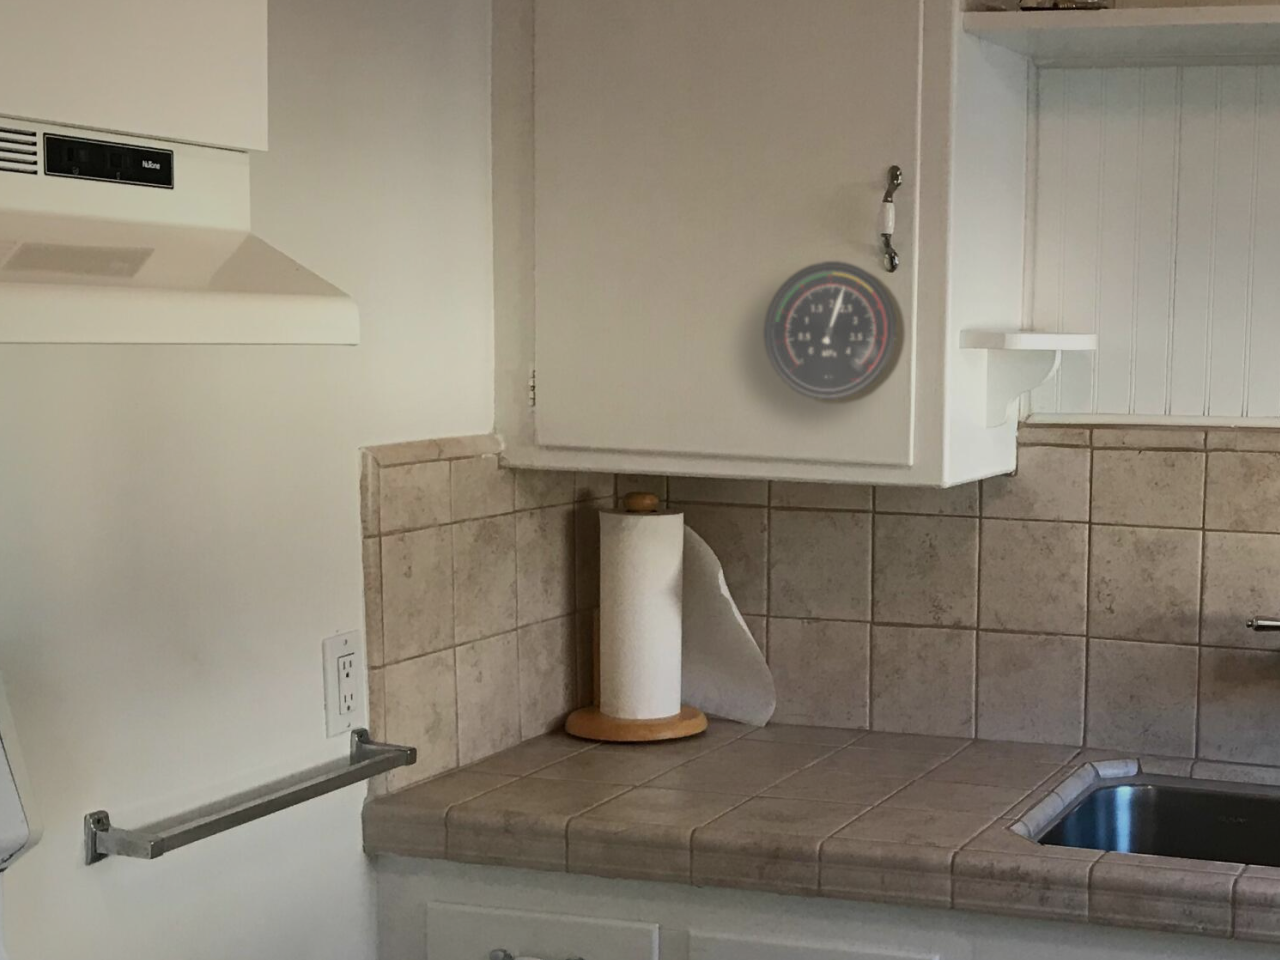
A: 2.25 (MPa)
